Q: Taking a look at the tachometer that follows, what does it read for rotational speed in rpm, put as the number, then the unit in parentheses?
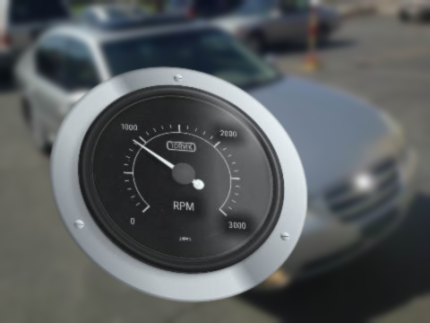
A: 900 (rpm)
